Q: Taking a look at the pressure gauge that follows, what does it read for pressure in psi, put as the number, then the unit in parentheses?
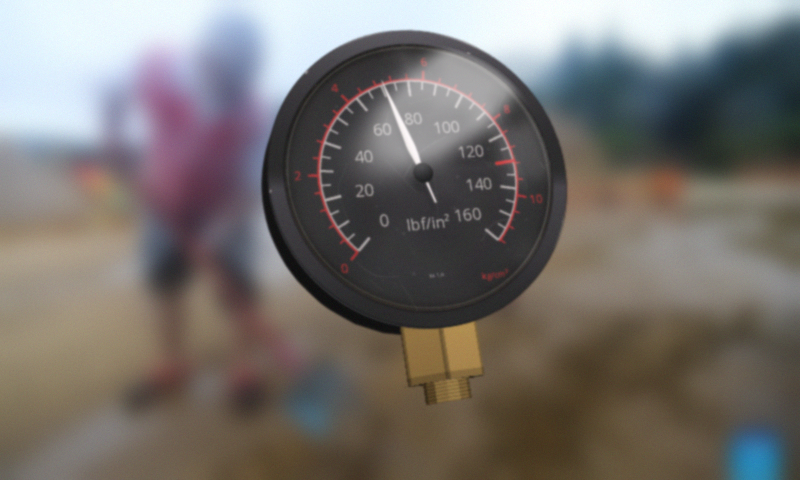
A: 70 (psi)
